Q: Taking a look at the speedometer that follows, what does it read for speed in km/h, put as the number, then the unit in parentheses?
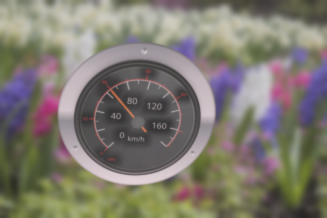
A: 65 (km/h)
